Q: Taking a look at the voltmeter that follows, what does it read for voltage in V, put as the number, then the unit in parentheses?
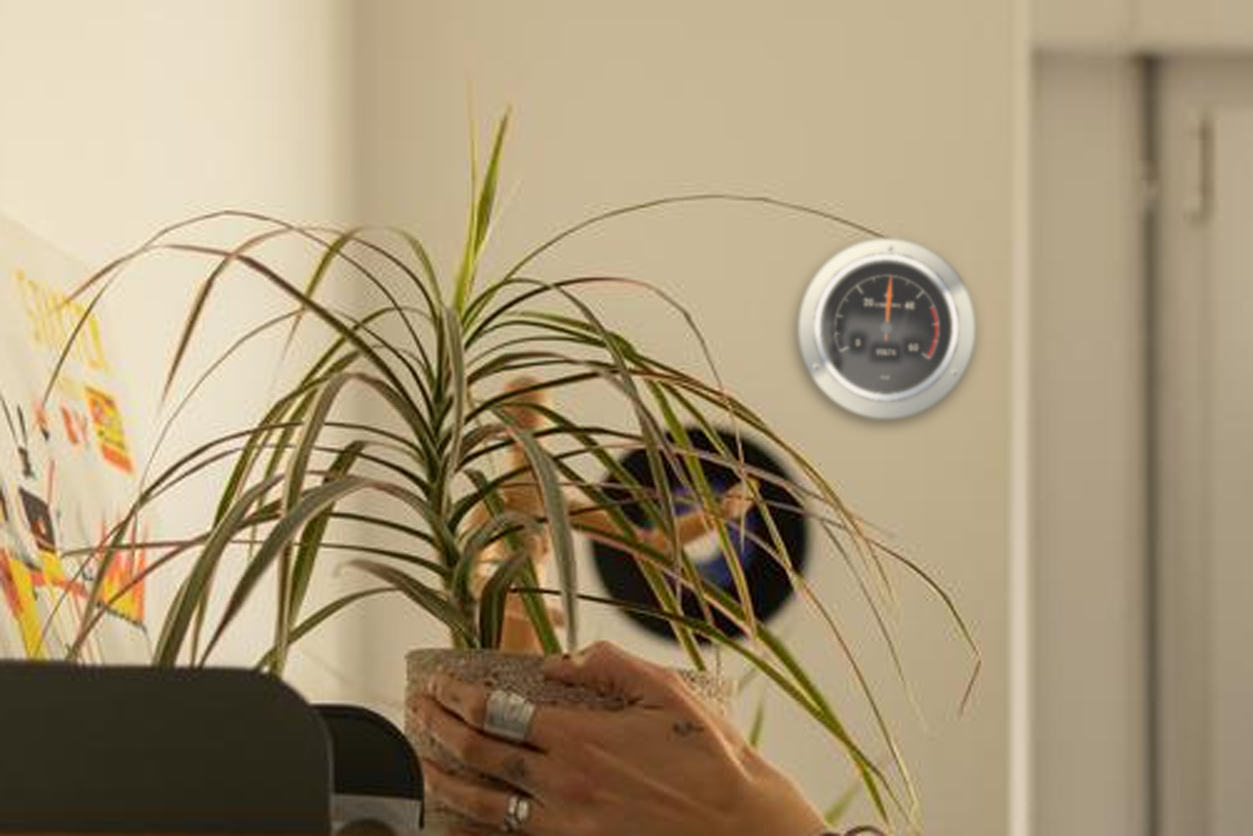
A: 30 (V)
